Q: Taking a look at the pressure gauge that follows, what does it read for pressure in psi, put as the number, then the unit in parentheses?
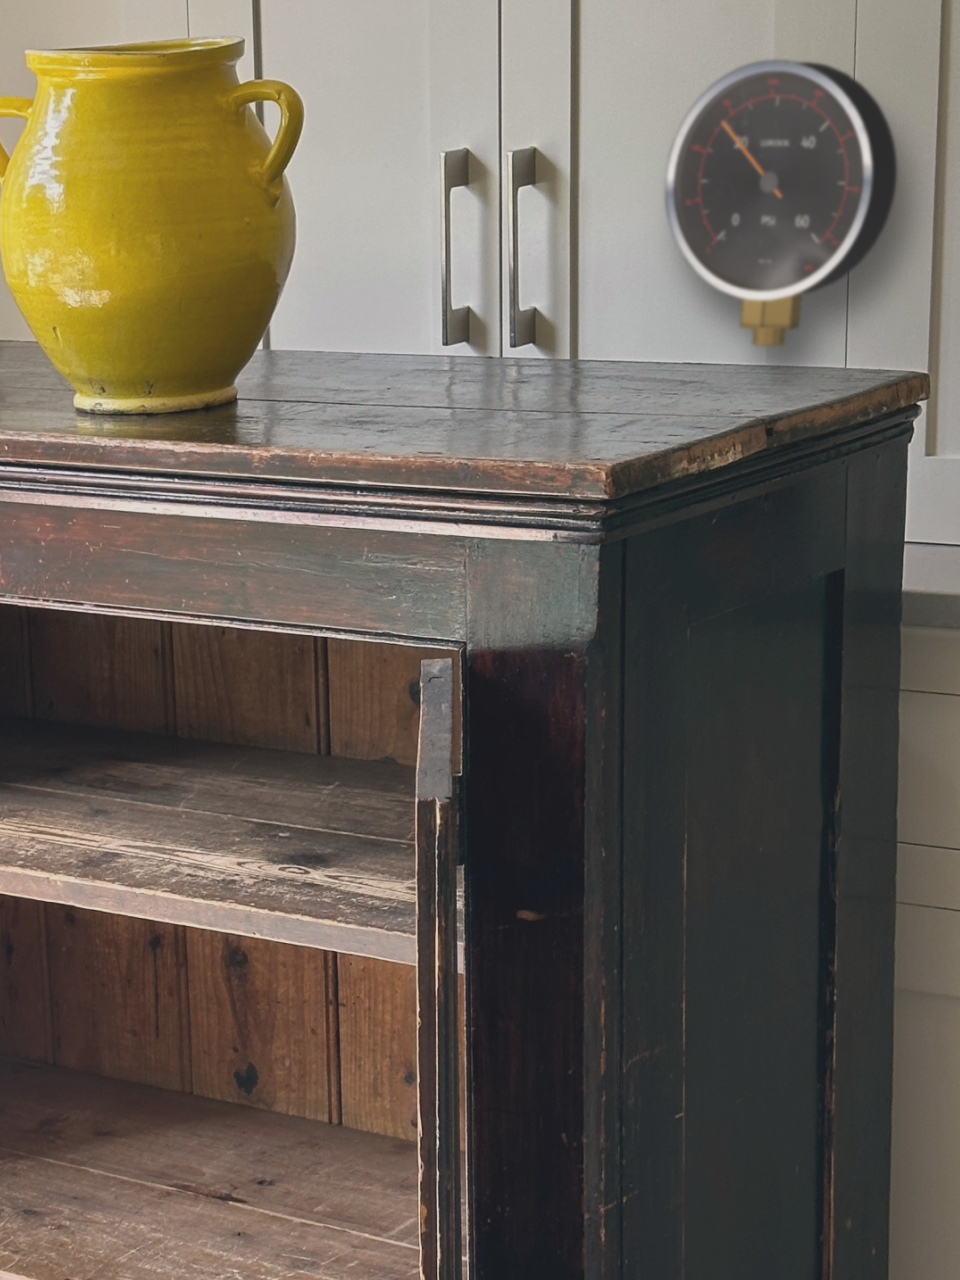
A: 20 (psi)
